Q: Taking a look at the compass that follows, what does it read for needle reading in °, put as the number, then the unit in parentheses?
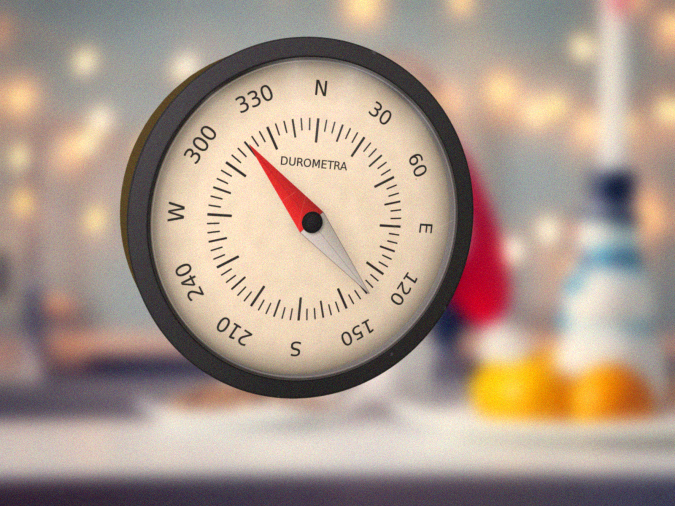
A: 315 (°)
